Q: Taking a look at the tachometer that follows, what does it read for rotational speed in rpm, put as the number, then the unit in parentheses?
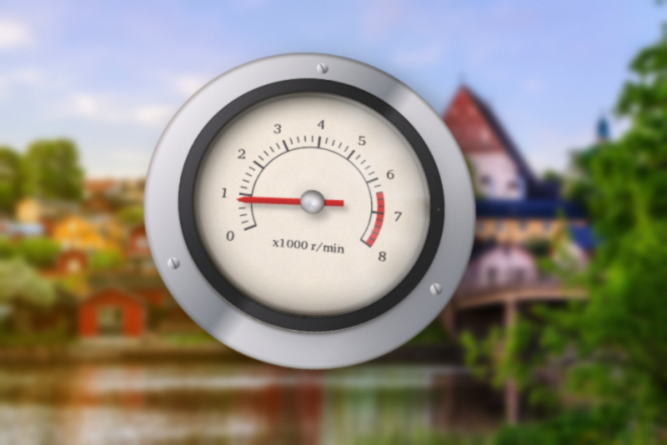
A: 800 (rpm)
